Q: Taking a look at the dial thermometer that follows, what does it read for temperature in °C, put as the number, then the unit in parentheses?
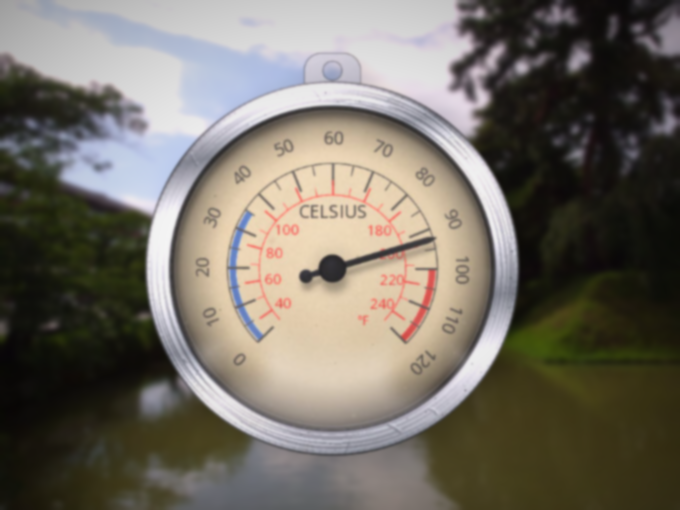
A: 92.5 (°C)
